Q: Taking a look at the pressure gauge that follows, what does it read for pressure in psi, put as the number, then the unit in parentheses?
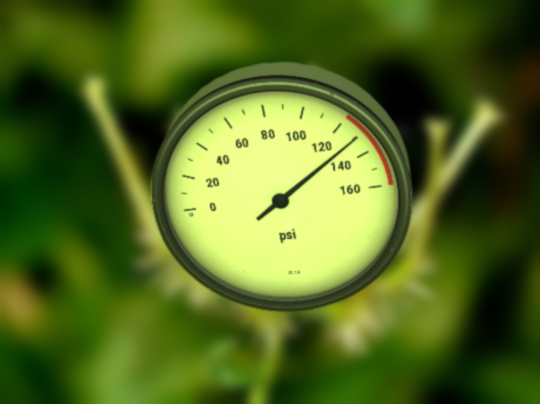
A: 130 (psi)
